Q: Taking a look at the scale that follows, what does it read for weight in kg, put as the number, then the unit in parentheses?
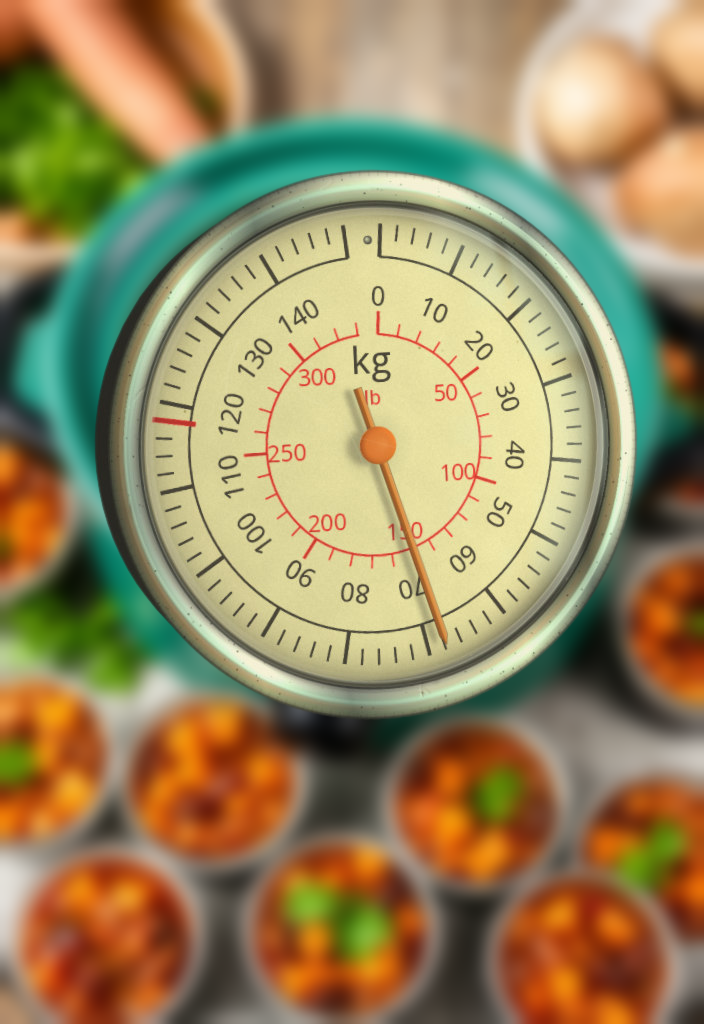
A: 68 (kg)
